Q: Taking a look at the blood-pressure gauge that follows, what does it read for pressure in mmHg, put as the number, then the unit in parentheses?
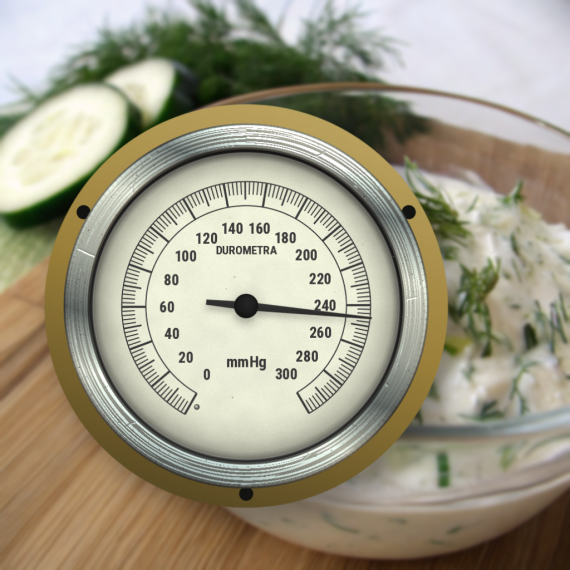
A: 246 (mmHg)
